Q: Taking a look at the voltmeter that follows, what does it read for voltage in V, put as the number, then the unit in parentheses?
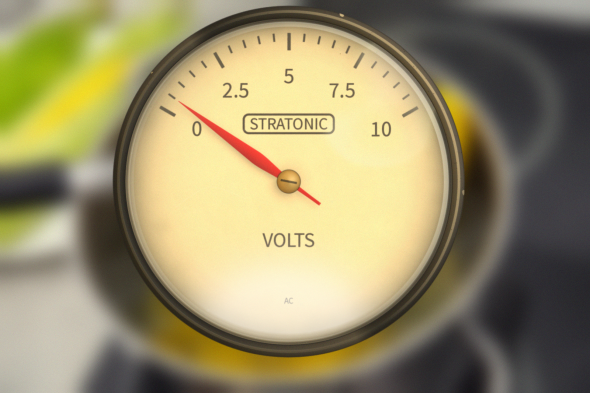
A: 0.5 (V)
